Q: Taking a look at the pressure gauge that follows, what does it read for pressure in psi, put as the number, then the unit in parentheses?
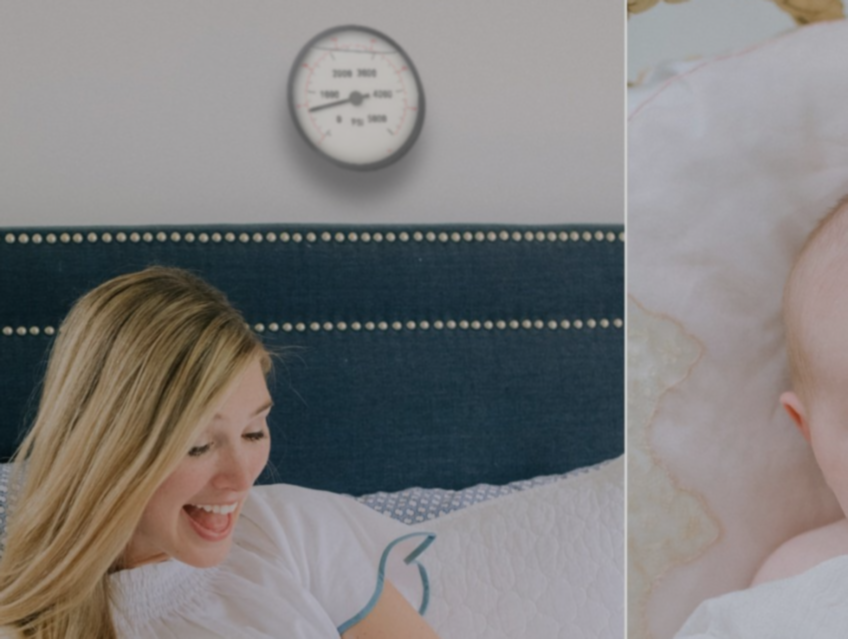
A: 600 (psi)
